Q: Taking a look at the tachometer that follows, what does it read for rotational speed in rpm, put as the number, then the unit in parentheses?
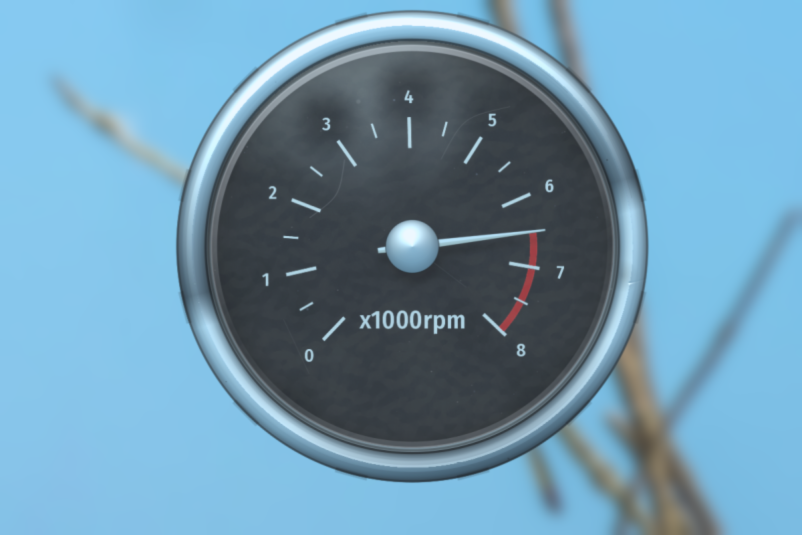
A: 6500 (rpm)
